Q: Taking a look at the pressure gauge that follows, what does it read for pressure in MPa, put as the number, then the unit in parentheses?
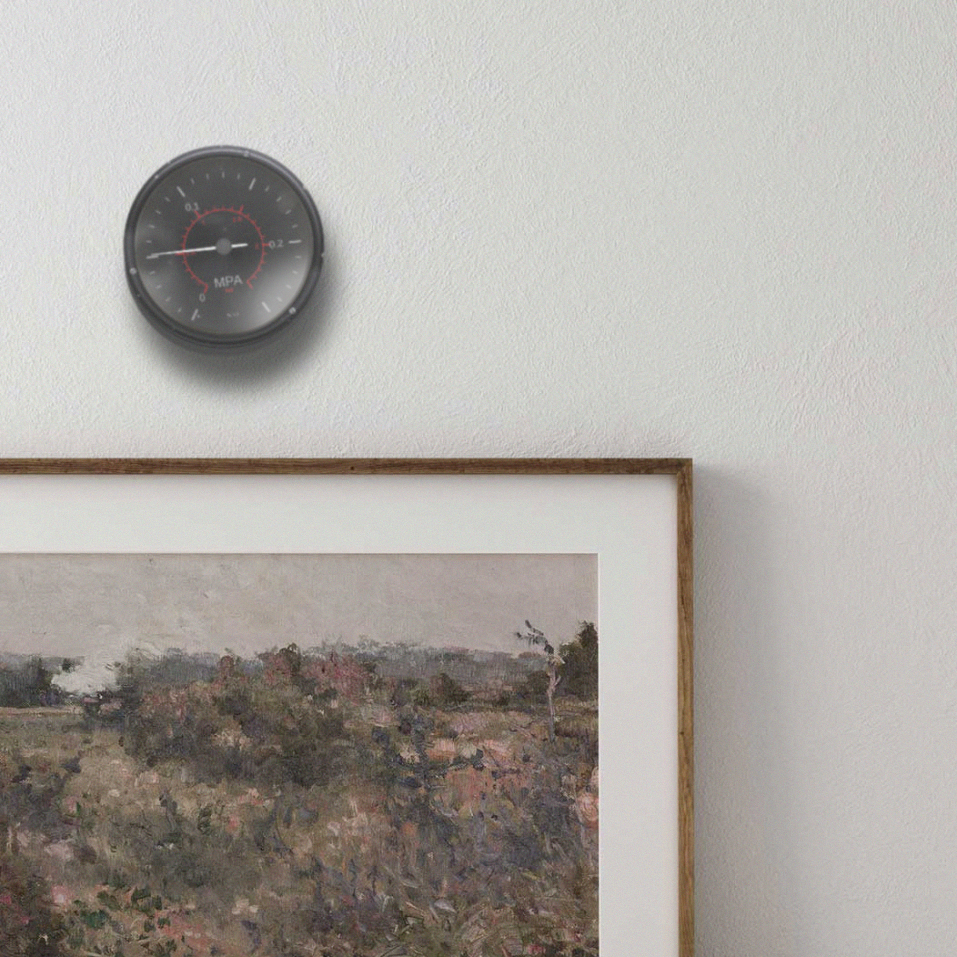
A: 0.05 (MPa)
